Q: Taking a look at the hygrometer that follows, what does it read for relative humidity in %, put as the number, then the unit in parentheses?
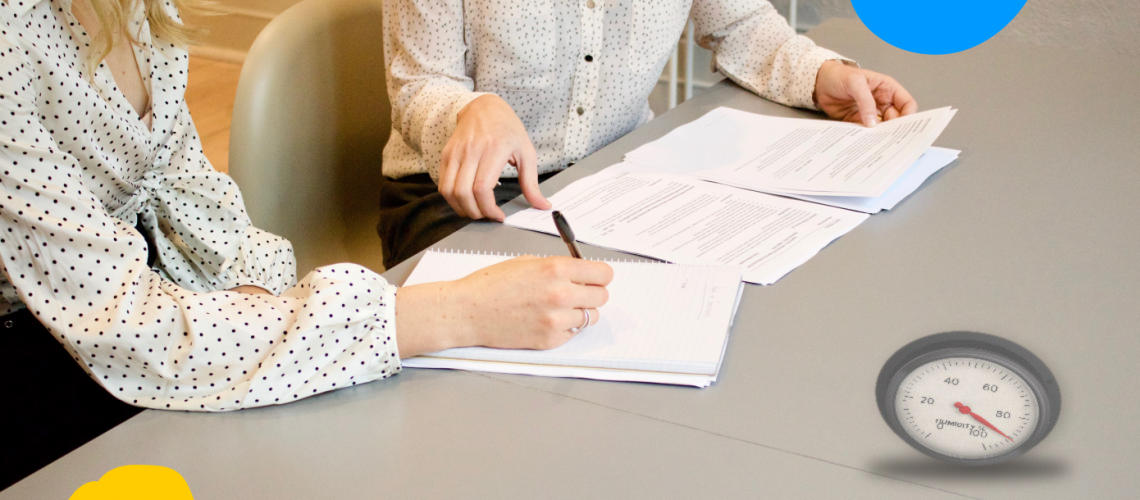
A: 90 (%)
